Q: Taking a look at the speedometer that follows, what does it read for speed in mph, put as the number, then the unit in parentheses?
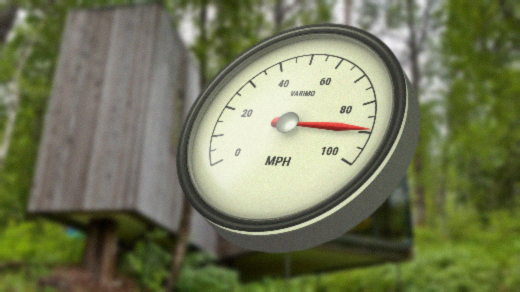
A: 90 (mph)
